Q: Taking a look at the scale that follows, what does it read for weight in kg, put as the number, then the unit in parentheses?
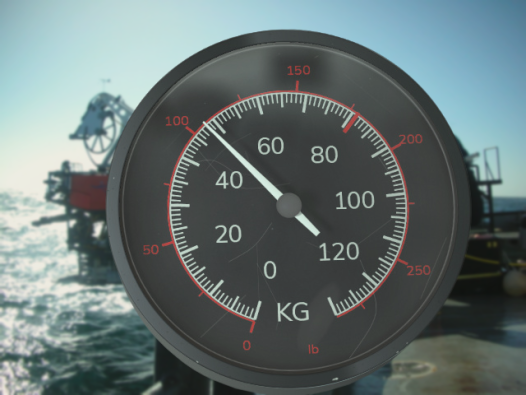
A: 48 (kg)
